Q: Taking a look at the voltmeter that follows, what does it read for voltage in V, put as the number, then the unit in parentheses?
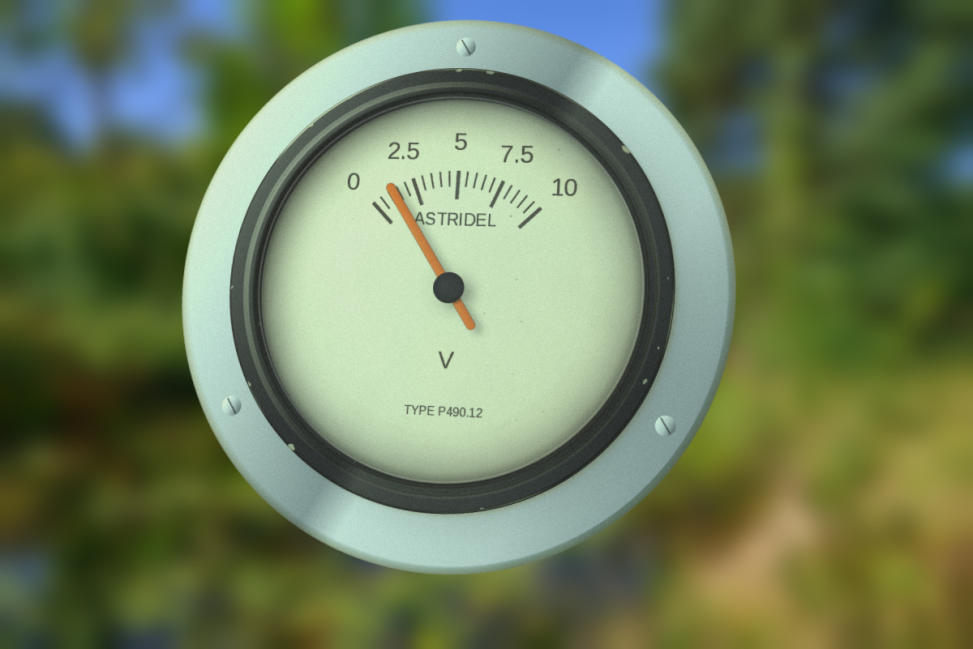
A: 1.25 (V)
